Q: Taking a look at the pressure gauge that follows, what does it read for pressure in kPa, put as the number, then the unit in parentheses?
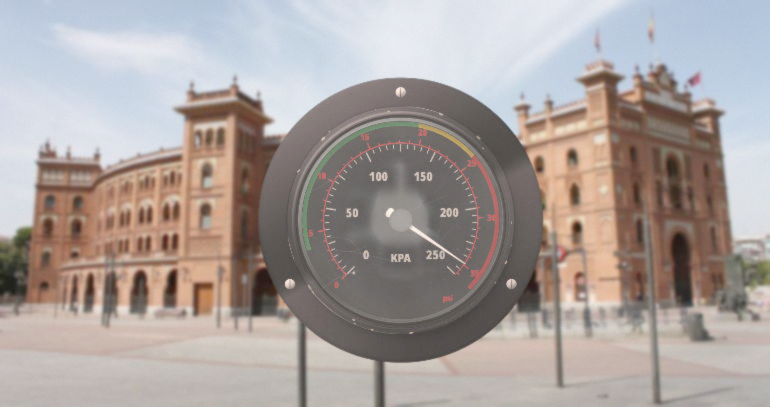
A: 240 (kPa)
